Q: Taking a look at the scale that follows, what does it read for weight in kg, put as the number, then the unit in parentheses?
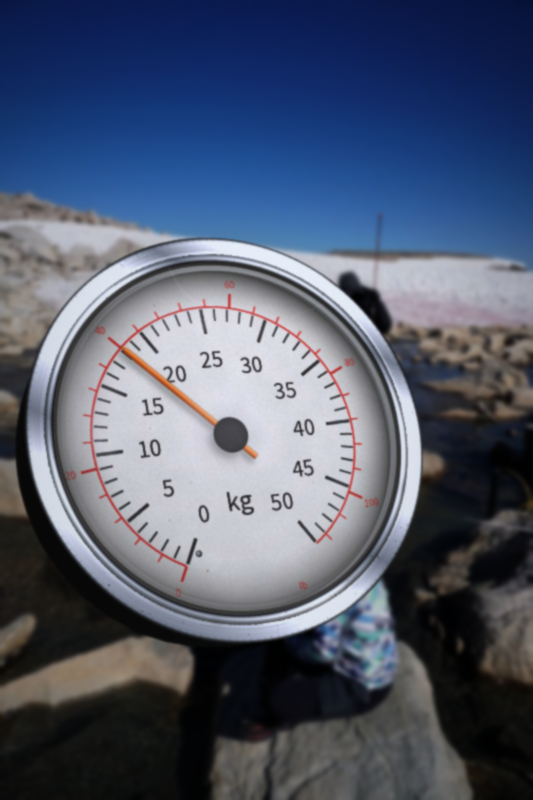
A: 18 (kg)
